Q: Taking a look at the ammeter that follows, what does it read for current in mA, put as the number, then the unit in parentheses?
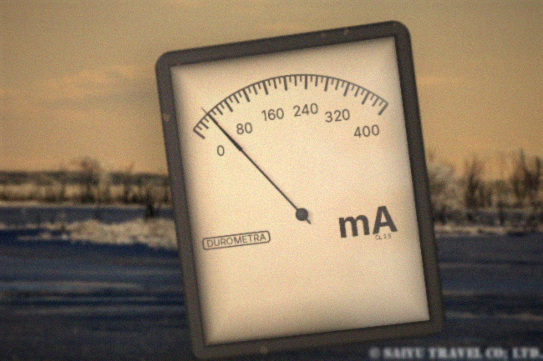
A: 40 (mA)
